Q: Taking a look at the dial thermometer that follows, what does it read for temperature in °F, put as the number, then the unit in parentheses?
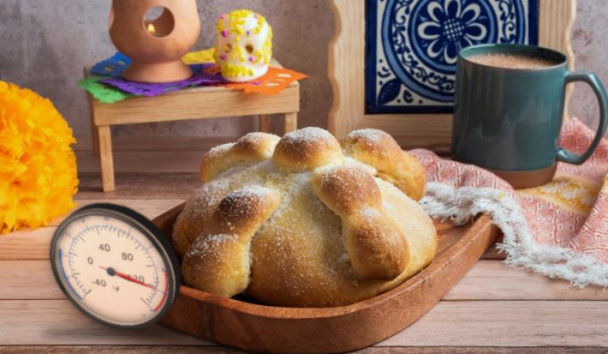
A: 120 (°F)
